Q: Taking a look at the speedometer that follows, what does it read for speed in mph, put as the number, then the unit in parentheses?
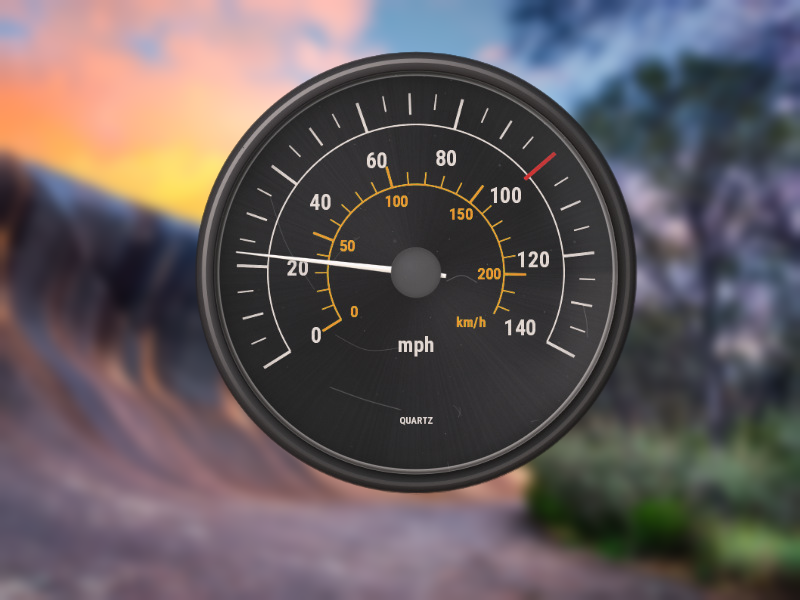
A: 22.5 (mph)
